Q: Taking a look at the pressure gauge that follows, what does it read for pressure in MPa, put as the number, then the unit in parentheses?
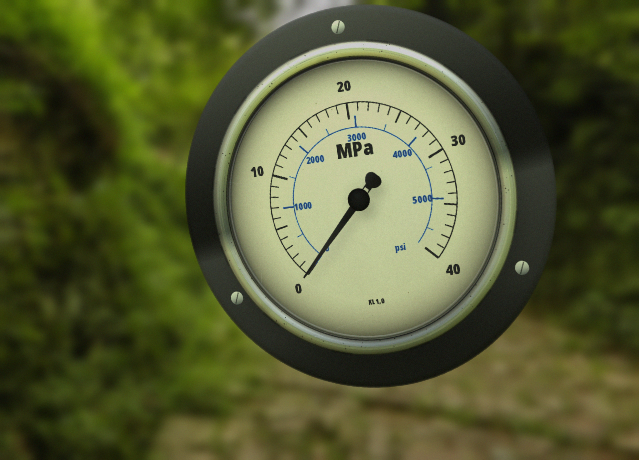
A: 0 (MPa)
